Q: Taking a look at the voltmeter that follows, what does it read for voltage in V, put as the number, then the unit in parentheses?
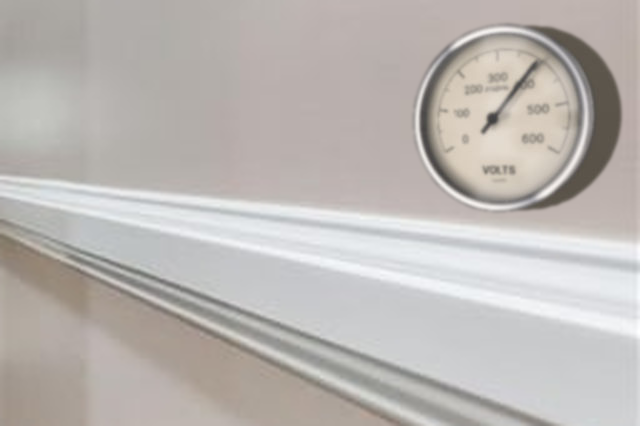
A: 400 (V)
